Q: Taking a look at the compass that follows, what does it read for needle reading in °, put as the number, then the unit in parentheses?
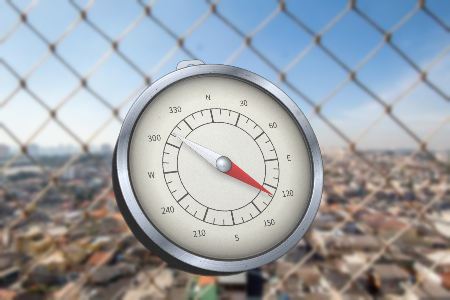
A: 130 (°)
